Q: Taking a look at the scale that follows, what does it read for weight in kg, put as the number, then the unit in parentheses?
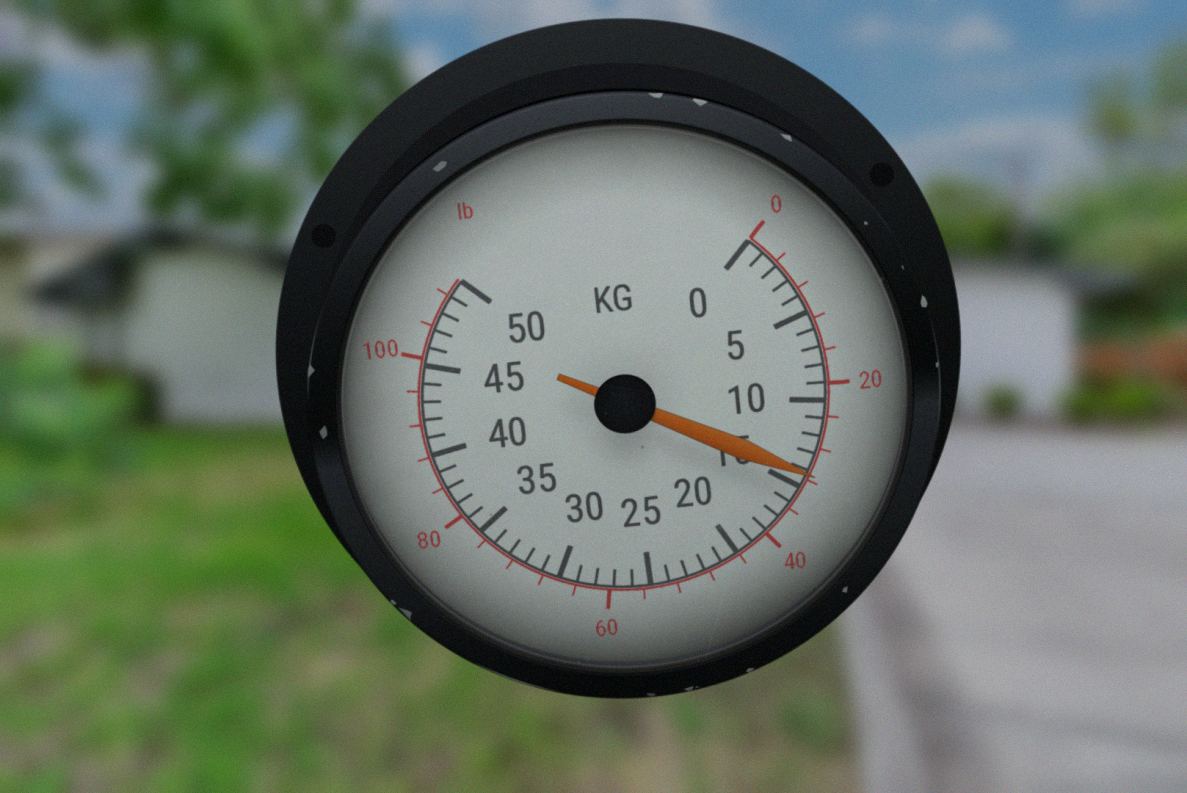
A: 14 (kg)
